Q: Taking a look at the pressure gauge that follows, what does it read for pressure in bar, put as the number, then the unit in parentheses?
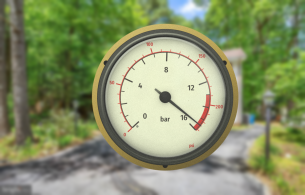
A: 15.5 (bar)
